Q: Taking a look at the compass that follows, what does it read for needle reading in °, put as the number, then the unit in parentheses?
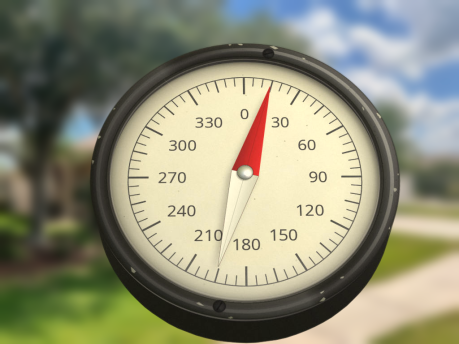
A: 15 (°)
